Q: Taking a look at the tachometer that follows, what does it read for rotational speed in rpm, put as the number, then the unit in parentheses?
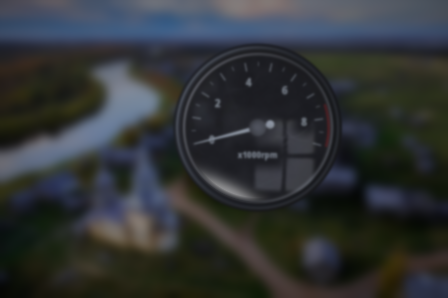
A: 0 (rpm)
